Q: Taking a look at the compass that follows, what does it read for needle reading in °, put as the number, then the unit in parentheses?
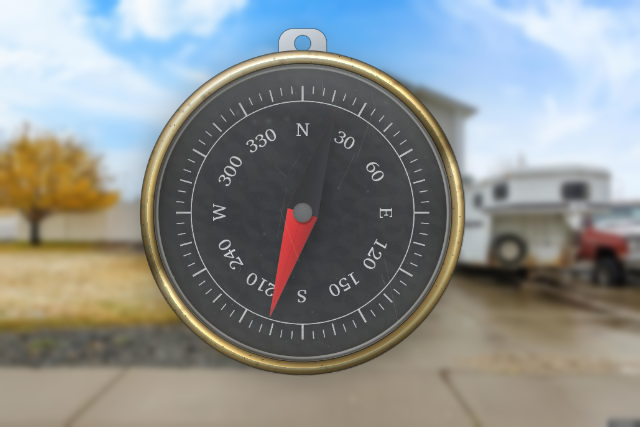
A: 197.5 (°)
